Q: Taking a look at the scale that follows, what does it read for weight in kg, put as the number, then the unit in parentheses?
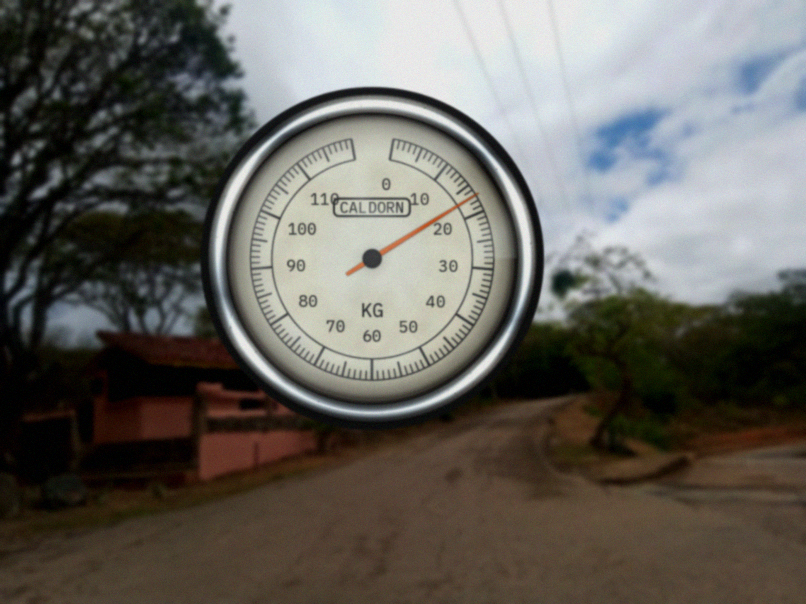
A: 17 (kg)
